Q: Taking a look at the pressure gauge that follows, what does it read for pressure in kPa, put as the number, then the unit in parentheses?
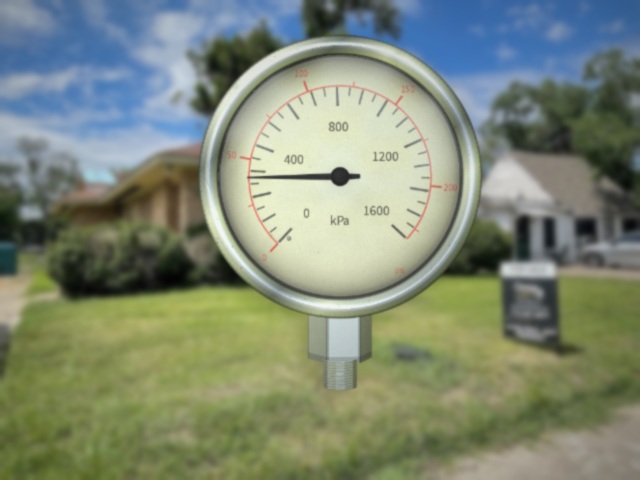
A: 275 (kPa)
